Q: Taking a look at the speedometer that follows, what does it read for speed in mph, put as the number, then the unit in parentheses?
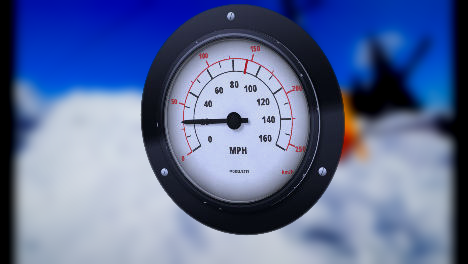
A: 20 (mph)
